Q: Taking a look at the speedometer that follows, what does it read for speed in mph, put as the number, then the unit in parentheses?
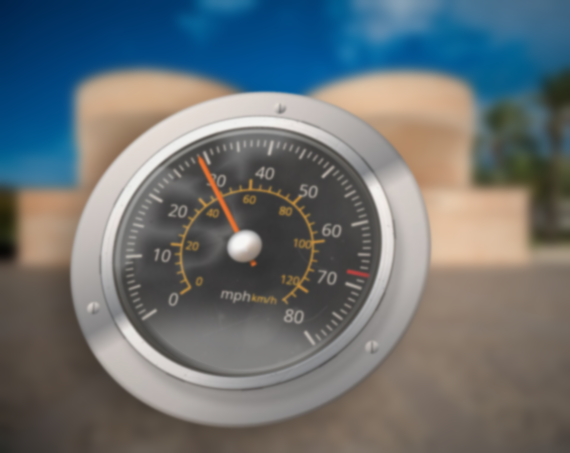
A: 29 (mph)
